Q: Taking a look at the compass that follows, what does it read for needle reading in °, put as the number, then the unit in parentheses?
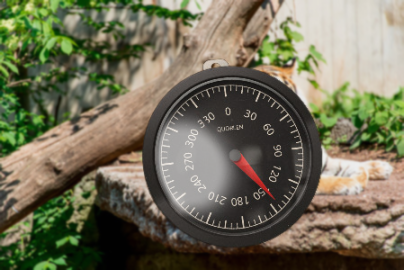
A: 145 (°)
